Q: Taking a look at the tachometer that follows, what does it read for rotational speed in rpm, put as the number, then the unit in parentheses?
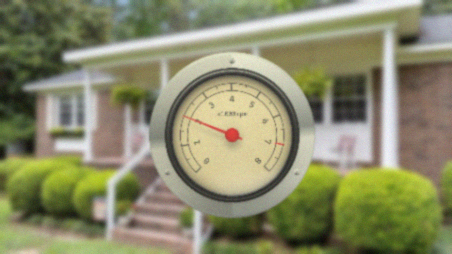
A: 2000 (rpm)
